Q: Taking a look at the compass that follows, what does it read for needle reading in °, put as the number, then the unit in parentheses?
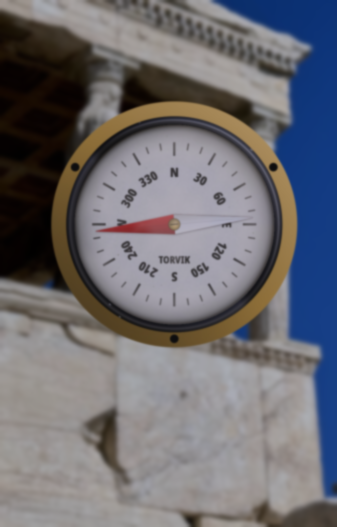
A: 265 (°)
